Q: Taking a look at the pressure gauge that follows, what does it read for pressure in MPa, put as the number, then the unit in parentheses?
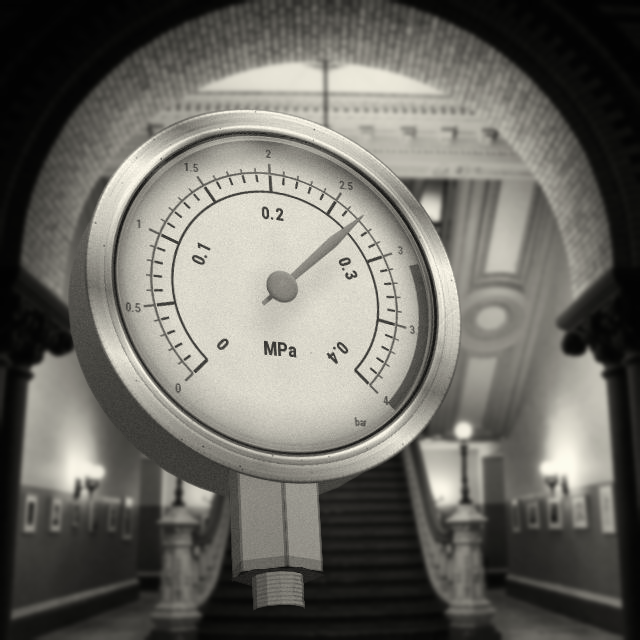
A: 0.27 (MPa)
